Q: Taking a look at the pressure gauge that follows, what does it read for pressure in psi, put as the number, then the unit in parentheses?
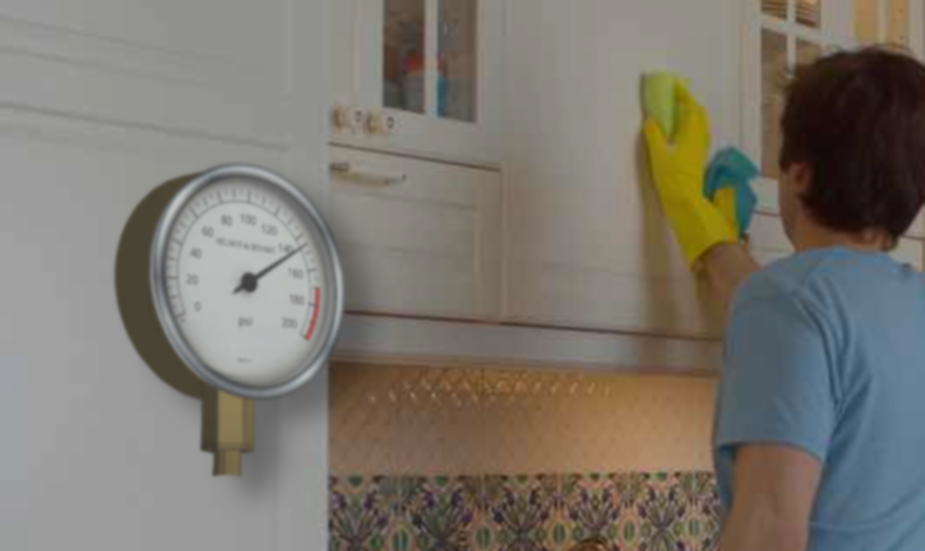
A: 145 (psi)
